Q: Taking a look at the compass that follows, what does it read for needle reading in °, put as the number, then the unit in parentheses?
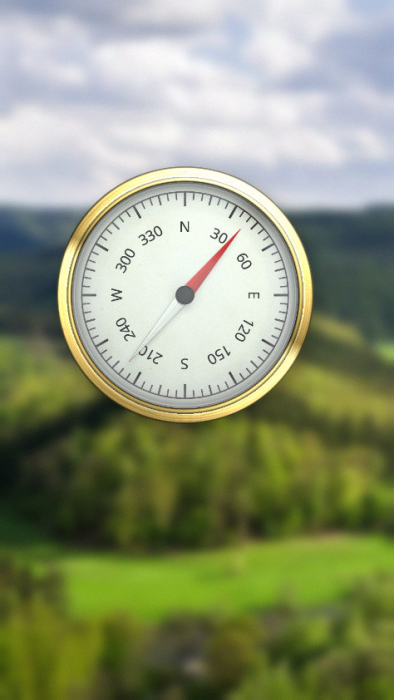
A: 40 (°)
